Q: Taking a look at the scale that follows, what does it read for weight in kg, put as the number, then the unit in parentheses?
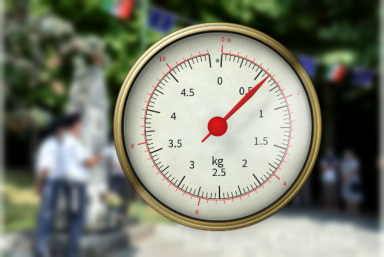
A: 0.6 (kg)
